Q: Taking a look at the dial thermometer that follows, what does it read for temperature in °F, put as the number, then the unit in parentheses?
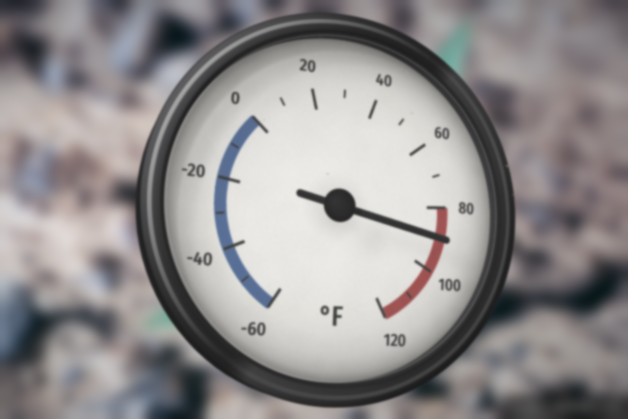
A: 90 (°F)
